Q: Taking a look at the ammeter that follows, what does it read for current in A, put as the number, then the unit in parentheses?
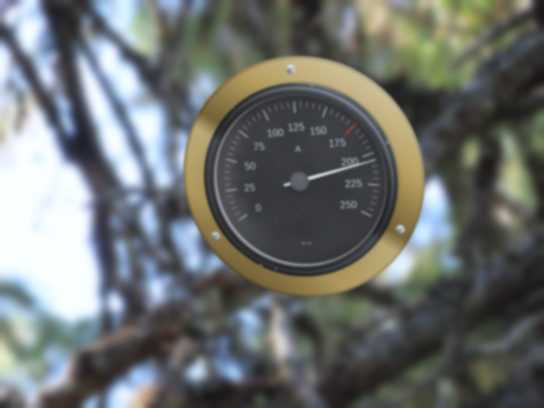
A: 205 (A)
